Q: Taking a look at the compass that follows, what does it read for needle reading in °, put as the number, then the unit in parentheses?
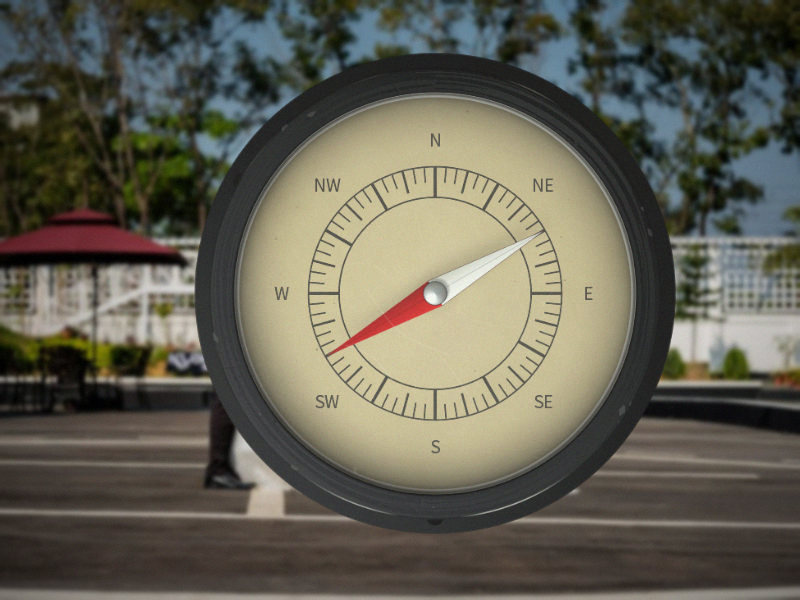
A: 240 (°)
